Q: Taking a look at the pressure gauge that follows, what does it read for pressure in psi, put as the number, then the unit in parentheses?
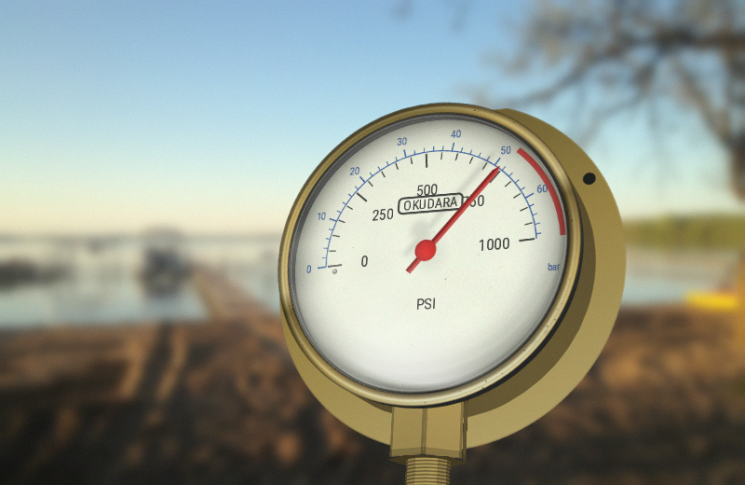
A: 750 (psi)
